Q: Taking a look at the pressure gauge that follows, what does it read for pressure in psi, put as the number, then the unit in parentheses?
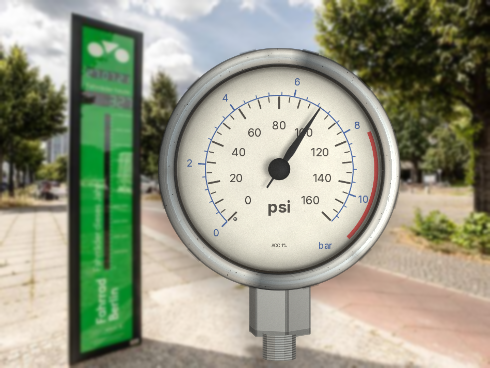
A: 100 (psi)
